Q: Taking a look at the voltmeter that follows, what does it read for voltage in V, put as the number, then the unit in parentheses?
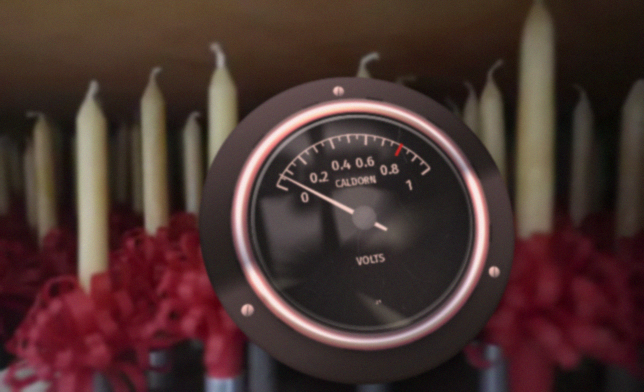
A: 0.05 (V)
